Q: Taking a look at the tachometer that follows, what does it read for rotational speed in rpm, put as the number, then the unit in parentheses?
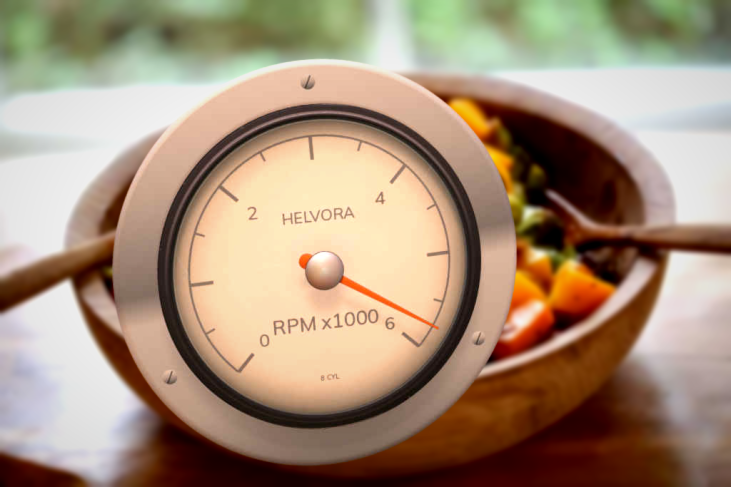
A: 5750 (rpm)
